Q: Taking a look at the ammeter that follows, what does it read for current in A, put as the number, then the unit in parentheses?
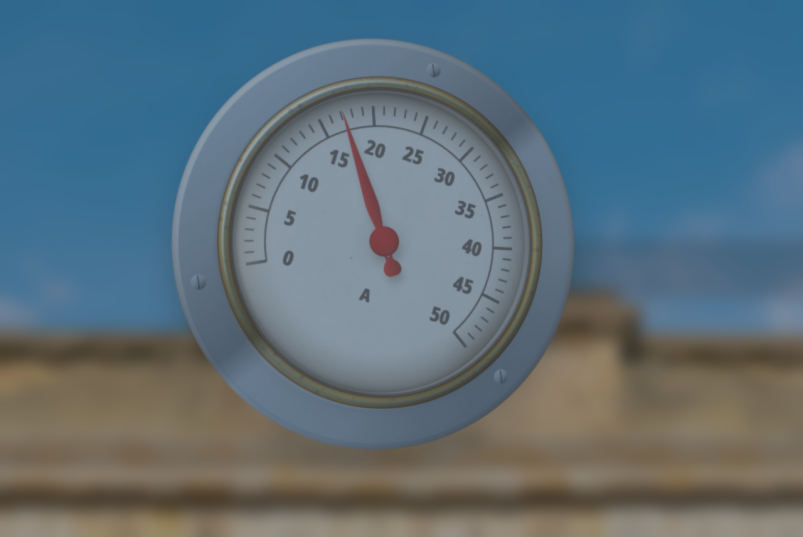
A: 17 (A)
